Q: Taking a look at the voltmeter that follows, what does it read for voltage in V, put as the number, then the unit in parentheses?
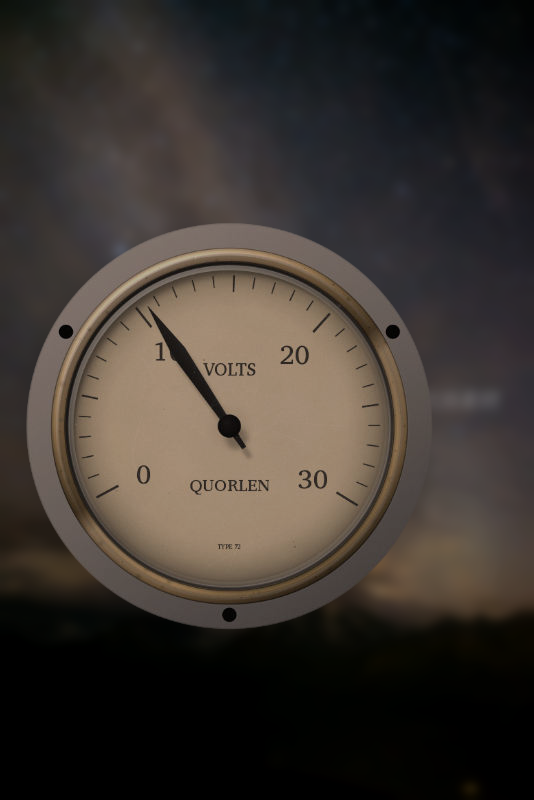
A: 10.5 (V)
